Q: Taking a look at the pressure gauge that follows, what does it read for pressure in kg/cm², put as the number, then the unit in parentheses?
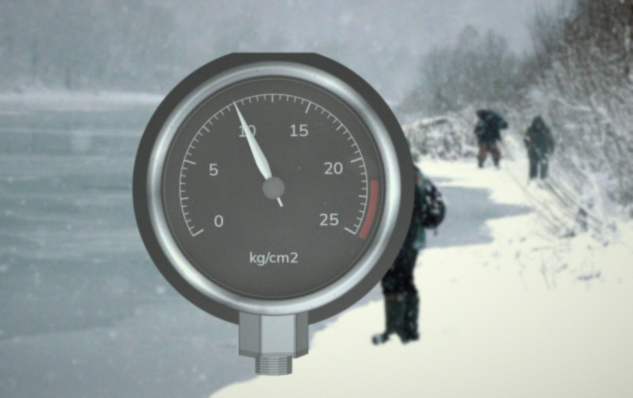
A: 10 (kg/cm²)
